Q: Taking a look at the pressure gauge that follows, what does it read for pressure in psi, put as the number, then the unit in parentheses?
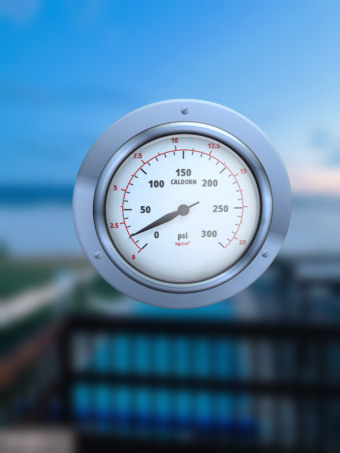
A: 20 (psi)
